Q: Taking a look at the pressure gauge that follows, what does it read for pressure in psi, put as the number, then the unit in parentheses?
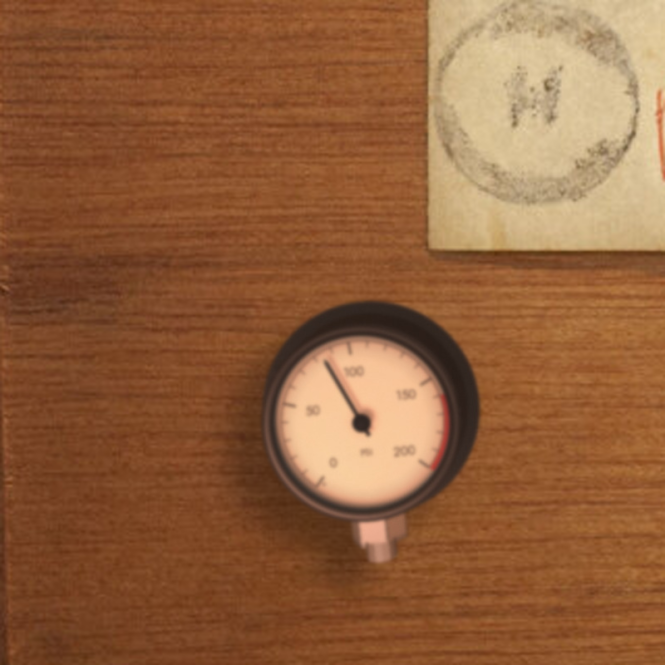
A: 85 (psi)
